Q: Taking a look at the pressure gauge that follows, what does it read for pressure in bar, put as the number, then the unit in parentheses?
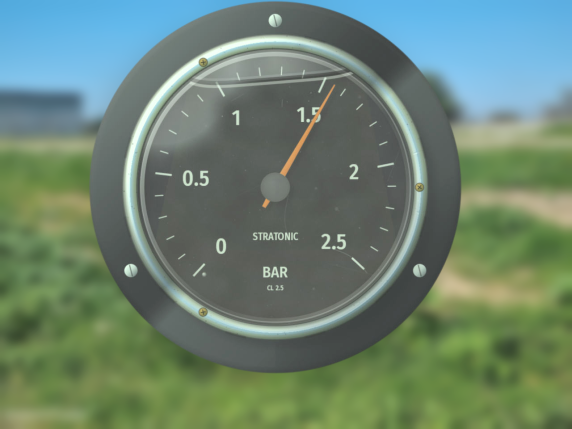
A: 1.55 (bar)
